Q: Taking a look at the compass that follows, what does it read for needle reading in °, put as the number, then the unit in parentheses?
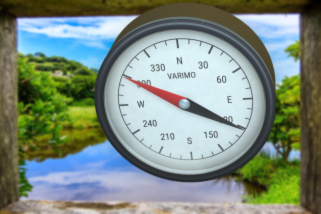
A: 300 (°)
